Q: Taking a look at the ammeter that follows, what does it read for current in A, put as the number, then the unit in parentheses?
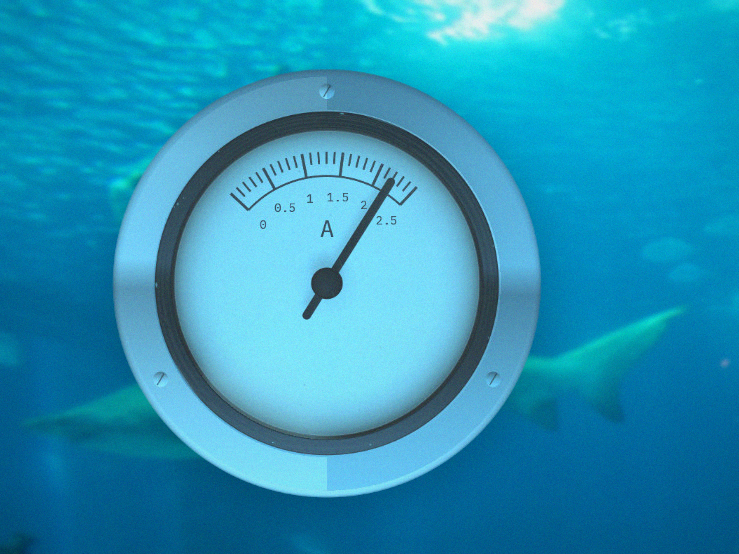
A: 2.2 (A)
